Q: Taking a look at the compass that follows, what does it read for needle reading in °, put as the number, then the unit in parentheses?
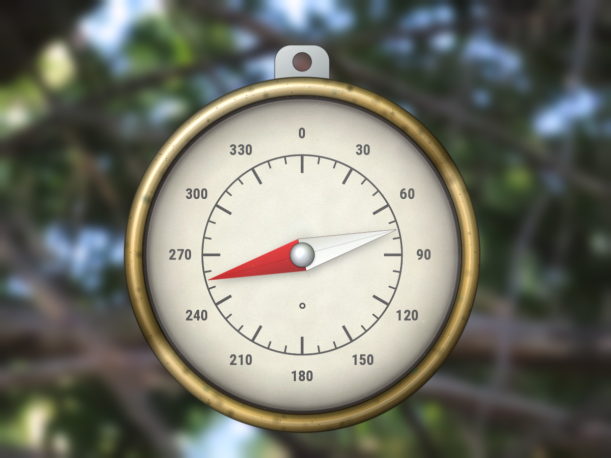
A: 255 (°)
